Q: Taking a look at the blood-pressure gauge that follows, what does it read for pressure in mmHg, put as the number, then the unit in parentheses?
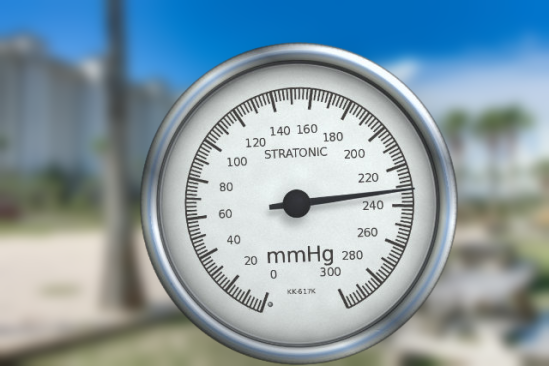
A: 232 (mmHg)
